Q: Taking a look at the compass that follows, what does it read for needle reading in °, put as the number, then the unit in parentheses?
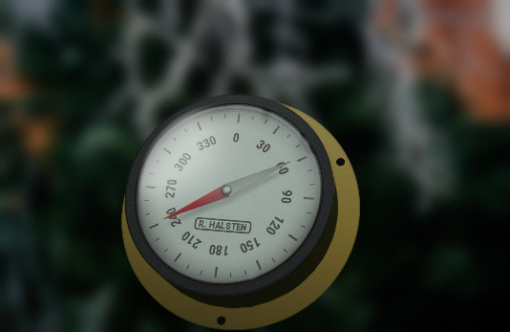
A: 240 (°)
